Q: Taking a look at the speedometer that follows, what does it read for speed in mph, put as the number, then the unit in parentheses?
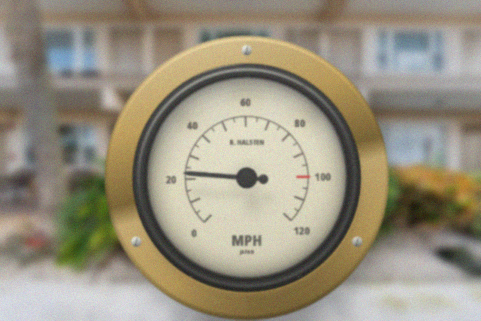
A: 22.5 (mph)
